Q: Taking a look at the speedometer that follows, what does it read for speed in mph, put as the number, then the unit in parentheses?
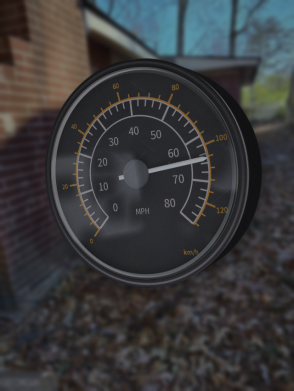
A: 65 (mph)
